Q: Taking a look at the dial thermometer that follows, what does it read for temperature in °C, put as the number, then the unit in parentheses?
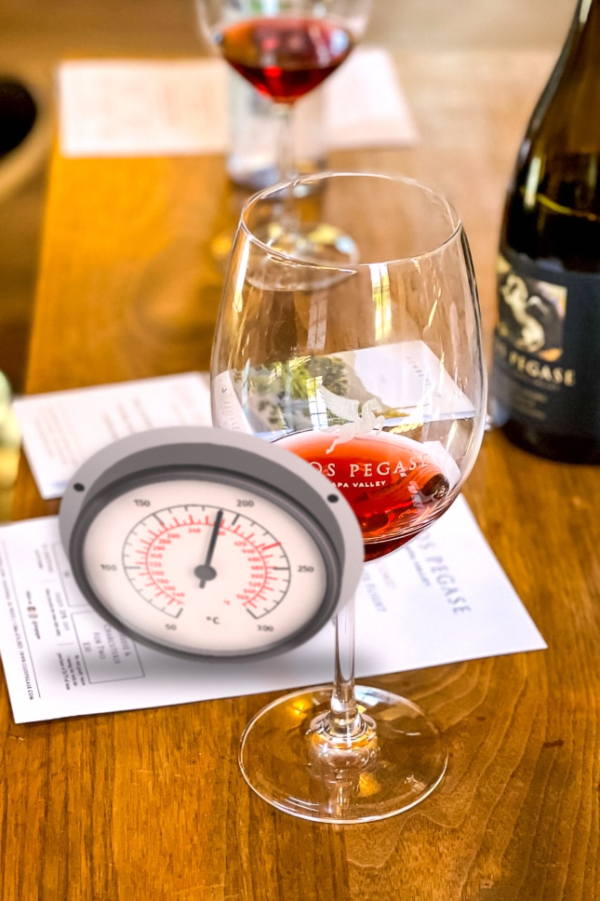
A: 190 (°C)
